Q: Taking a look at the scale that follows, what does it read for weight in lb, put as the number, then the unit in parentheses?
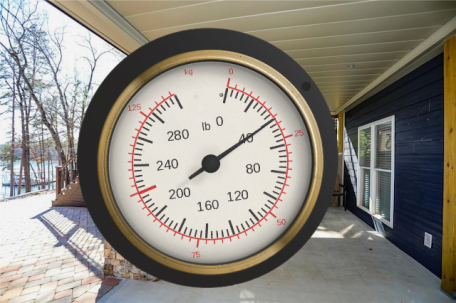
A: 40 (lb)
